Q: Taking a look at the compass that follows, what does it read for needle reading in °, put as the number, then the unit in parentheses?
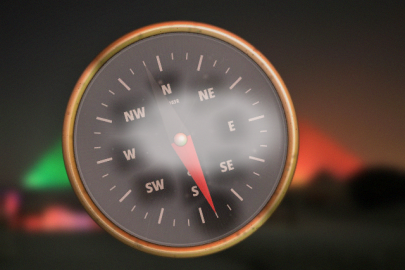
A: 170 (°)
